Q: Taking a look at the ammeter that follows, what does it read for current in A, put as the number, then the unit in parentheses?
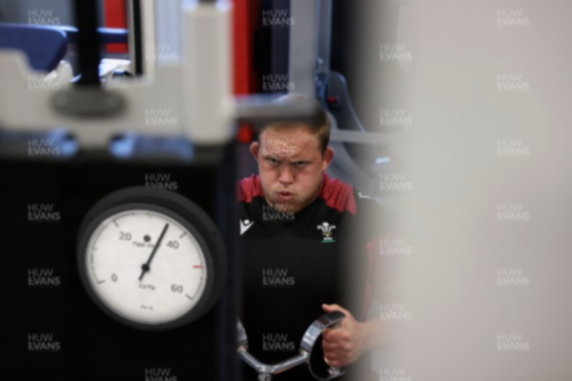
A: 35 (A)
